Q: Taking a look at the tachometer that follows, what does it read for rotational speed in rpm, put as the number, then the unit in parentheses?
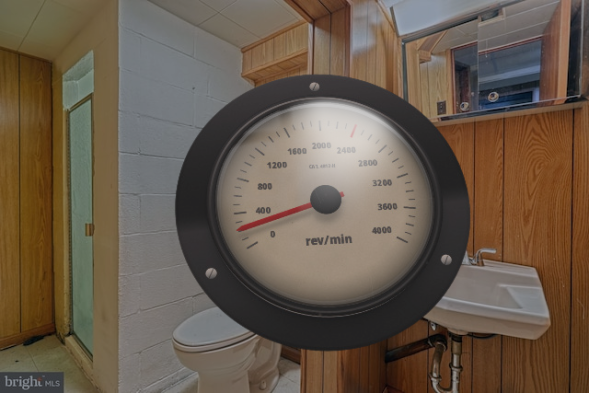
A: 200 (rpm)
